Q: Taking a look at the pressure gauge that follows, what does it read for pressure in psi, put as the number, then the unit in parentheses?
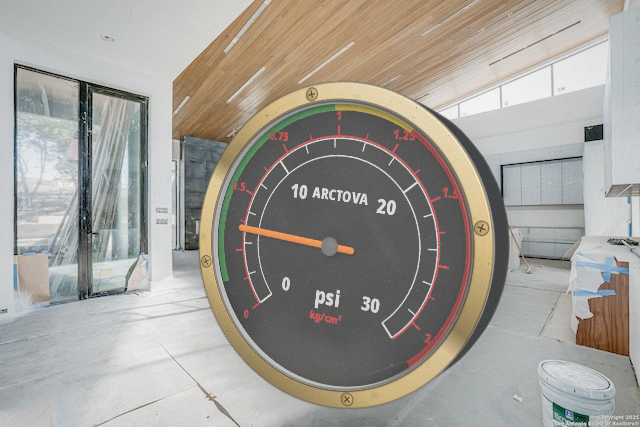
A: 5 (psi)
